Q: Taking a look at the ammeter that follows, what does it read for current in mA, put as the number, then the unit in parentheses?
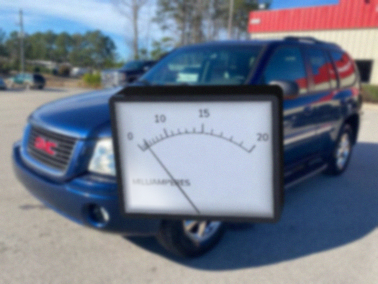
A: 5 (mA)
